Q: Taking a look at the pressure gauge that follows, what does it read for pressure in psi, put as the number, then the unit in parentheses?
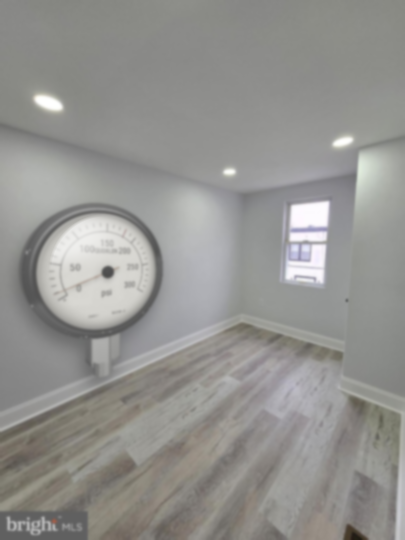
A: 10 (psi)
